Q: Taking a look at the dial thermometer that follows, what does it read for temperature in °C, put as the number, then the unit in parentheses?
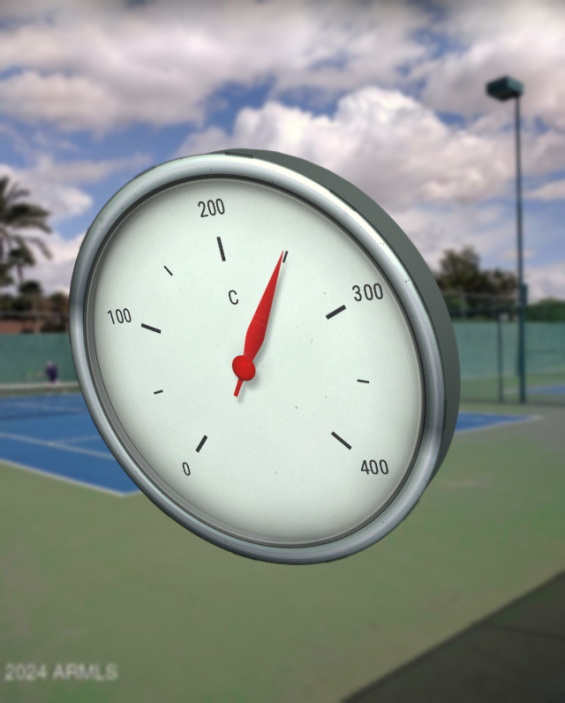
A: 250 (°C)
